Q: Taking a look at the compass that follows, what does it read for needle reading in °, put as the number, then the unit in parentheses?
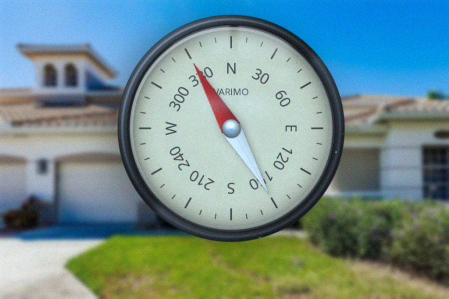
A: 330 (°)
